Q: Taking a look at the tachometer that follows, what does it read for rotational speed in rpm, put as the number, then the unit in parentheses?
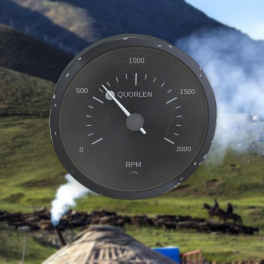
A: 650 (rpm)
